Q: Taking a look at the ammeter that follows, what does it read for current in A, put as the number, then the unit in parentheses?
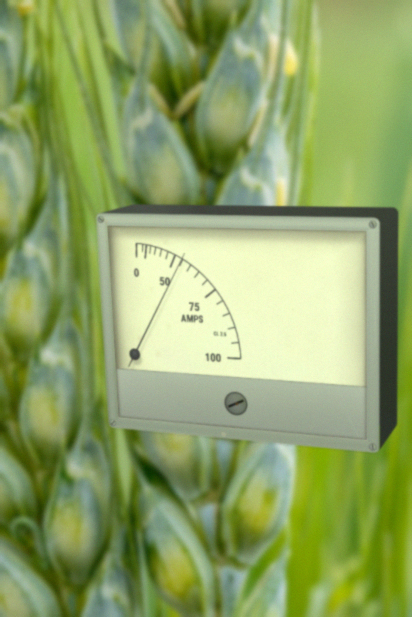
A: 55 (A)
